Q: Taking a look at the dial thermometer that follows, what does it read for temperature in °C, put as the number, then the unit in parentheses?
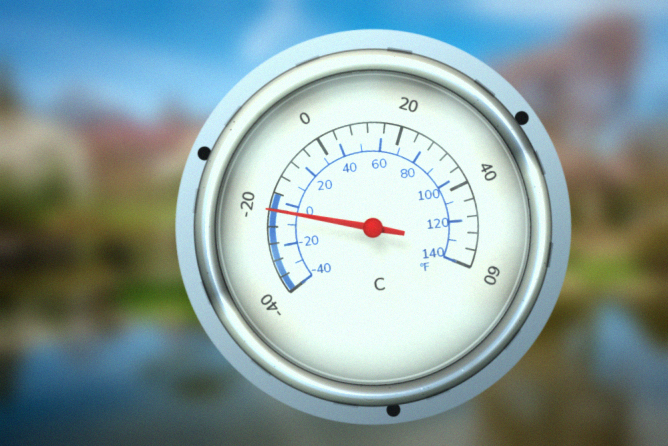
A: -20 (°C)
